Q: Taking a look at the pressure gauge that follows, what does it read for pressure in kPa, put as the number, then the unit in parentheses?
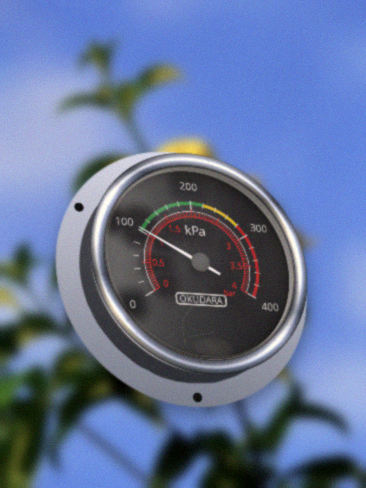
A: 100 (kPa)
